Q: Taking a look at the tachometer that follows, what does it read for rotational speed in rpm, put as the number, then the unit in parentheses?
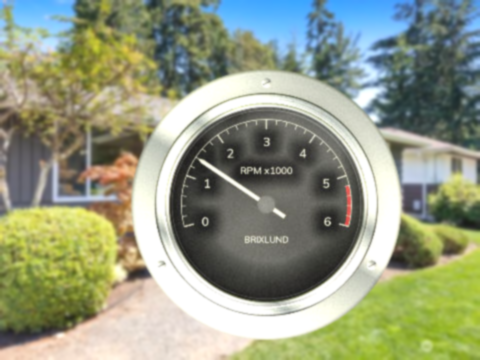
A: 1400 (rpm)
